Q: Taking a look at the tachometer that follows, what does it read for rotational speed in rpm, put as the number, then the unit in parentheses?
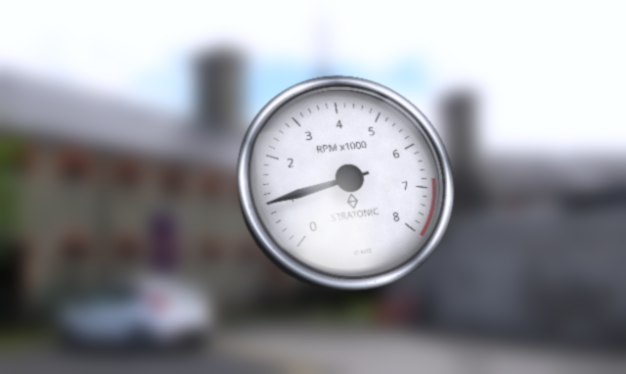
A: 1000 (rpm)
